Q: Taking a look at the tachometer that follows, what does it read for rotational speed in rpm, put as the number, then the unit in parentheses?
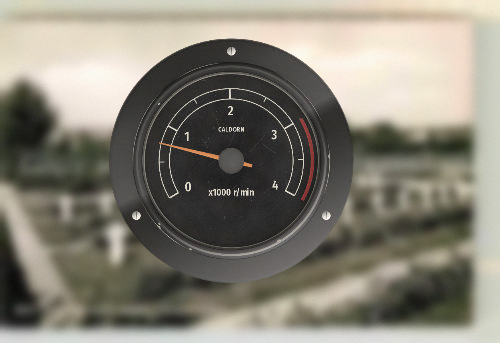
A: 750 (rpm)
